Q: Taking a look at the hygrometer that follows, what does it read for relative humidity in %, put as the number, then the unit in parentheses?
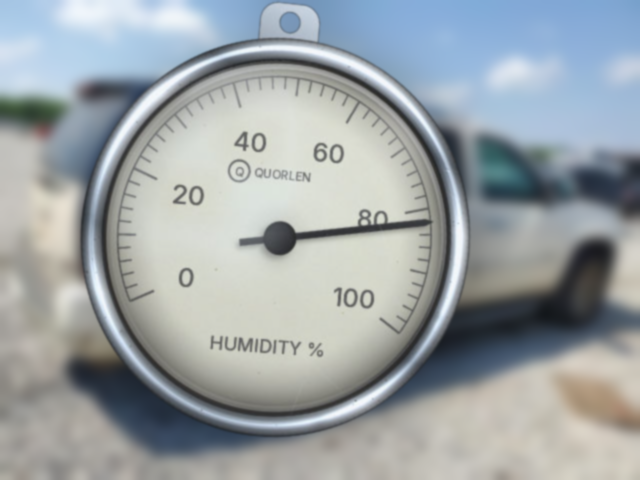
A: 82 (%)
